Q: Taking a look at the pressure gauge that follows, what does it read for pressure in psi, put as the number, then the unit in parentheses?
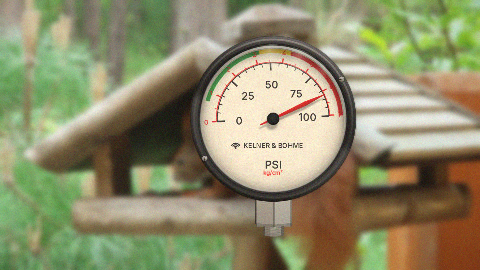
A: 87.5 (psi)
